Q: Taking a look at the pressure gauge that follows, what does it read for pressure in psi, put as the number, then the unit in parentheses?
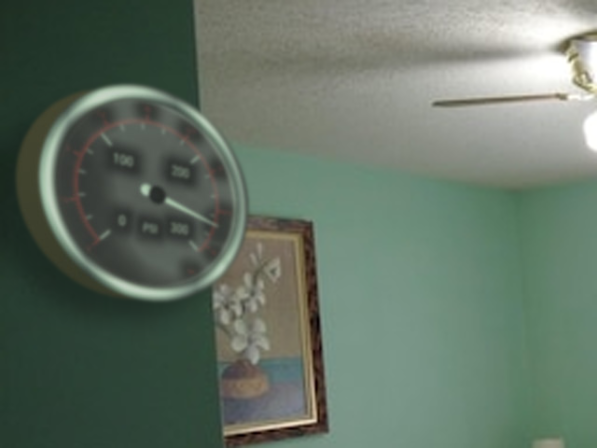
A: 270 (psi)
